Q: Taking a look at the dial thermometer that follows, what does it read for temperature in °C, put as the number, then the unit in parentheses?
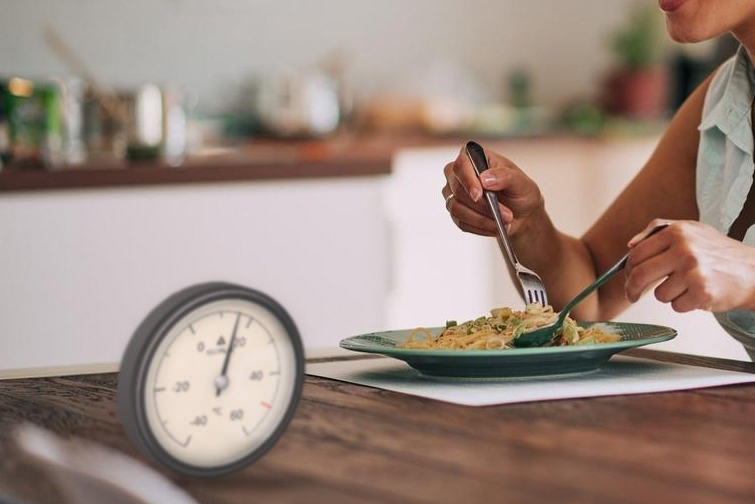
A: 15 (°C)
